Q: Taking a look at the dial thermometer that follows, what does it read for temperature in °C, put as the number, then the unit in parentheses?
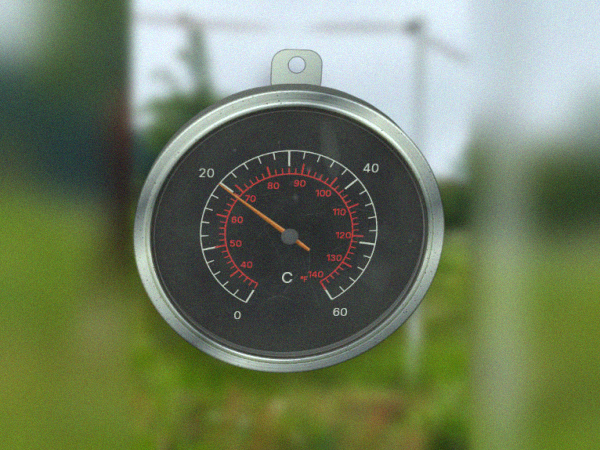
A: 20 (°C)
